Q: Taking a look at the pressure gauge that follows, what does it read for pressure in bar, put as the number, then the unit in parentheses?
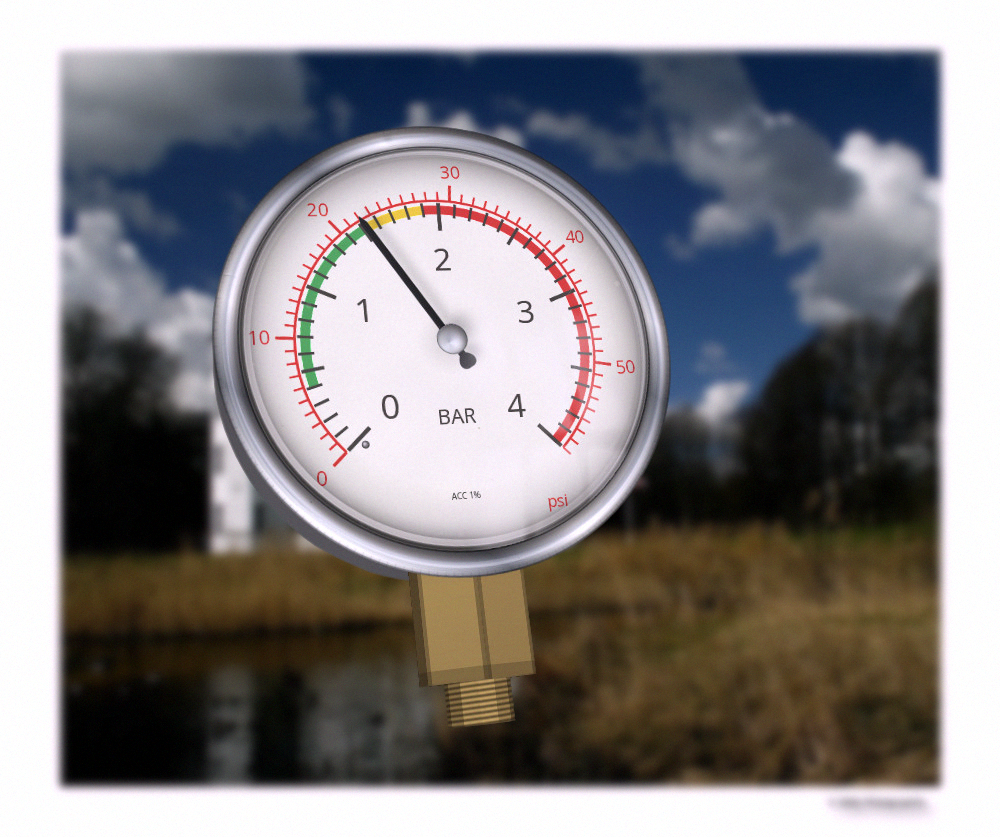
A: 1.5 (bar)
